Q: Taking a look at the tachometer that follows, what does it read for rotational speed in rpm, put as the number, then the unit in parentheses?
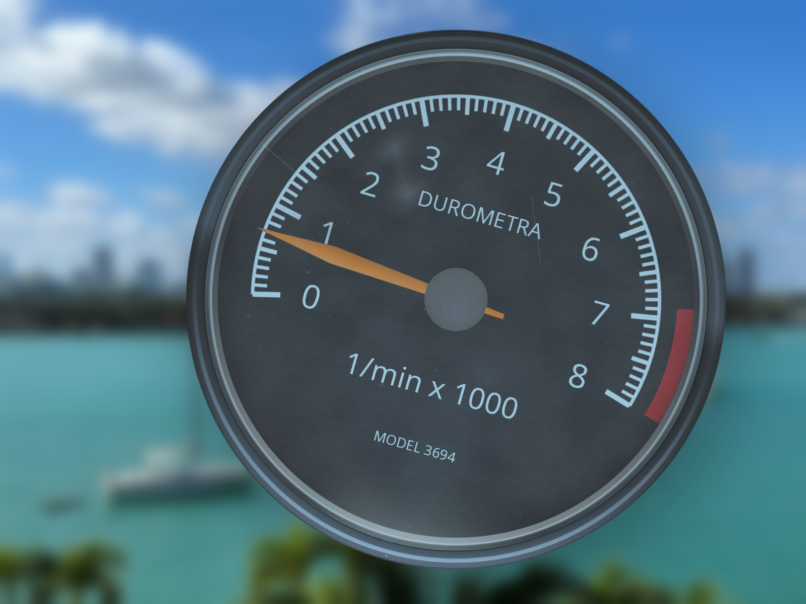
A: 700 (rpm)
